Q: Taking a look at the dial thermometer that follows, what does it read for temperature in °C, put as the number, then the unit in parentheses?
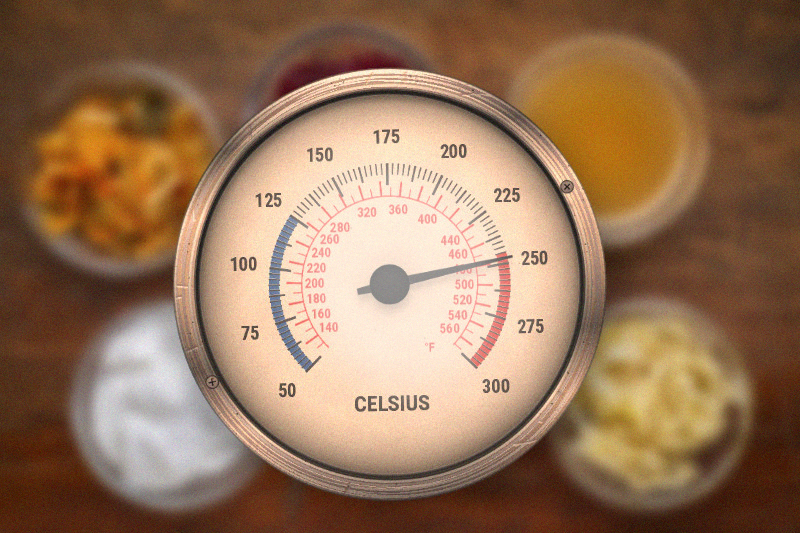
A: 247.5 (°C)
